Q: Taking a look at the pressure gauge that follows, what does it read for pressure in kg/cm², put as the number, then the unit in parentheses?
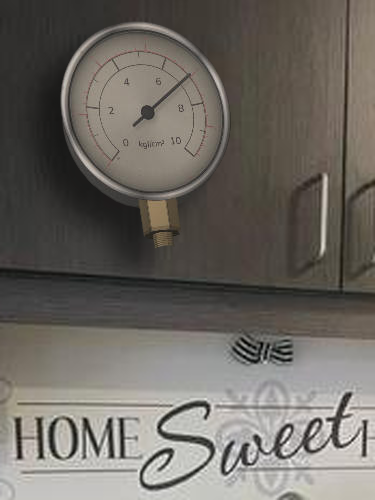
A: 7 (kg/cm²)
